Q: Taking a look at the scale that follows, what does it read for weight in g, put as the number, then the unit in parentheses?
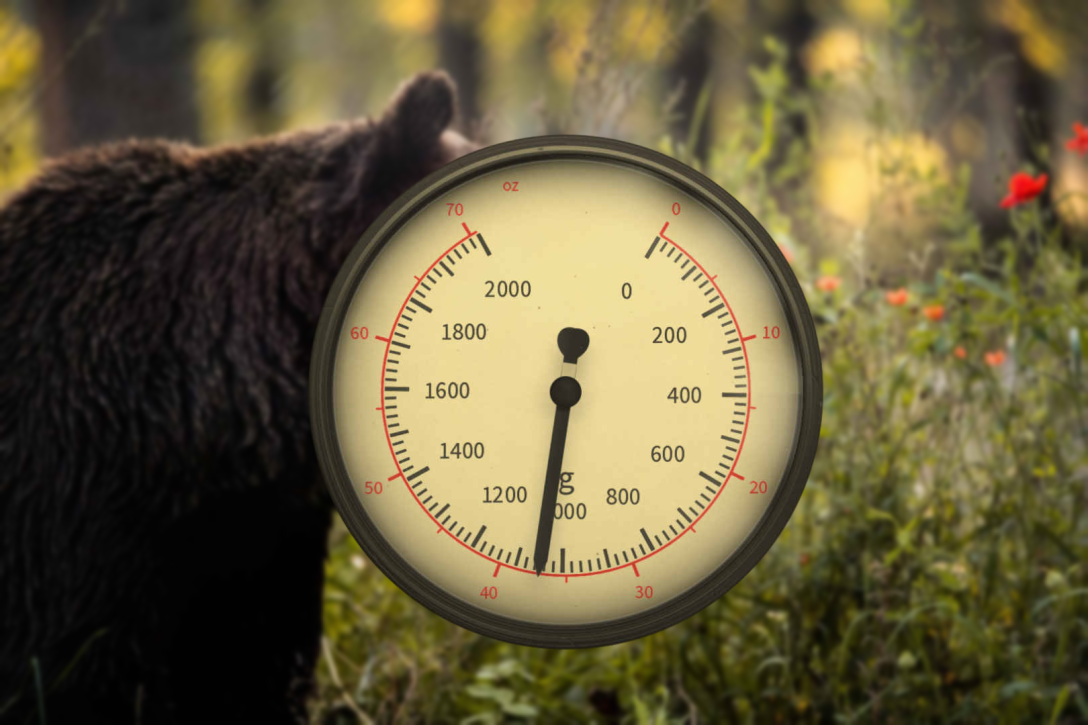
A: 1050 (g)
